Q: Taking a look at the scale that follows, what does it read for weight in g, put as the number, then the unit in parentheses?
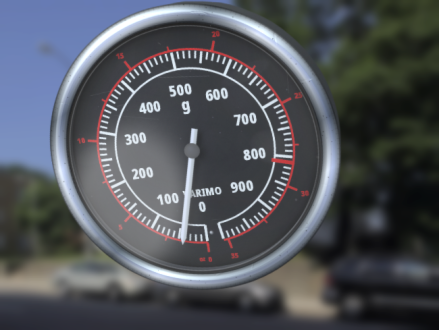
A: 40 (g)
